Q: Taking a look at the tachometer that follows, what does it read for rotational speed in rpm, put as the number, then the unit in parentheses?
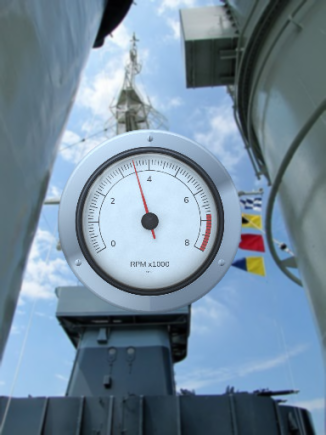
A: 3500 (rpm)
